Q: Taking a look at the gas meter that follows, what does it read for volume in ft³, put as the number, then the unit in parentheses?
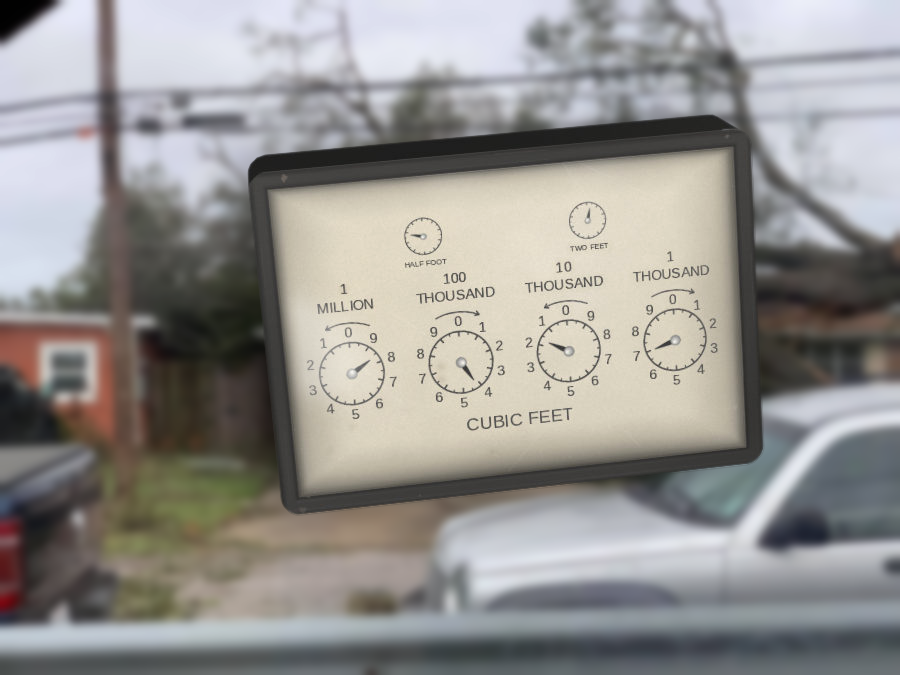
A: 841700 (ft³)
